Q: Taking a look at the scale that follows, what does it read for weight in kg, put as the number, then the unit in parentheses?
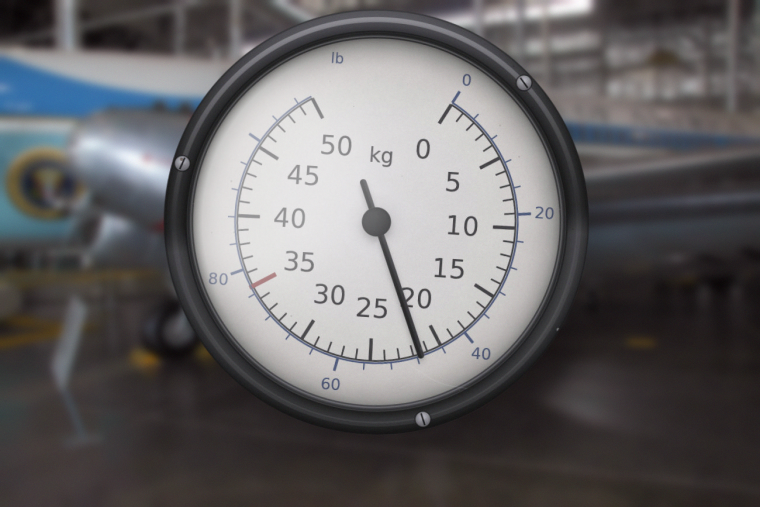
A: 21.5 (kg)
